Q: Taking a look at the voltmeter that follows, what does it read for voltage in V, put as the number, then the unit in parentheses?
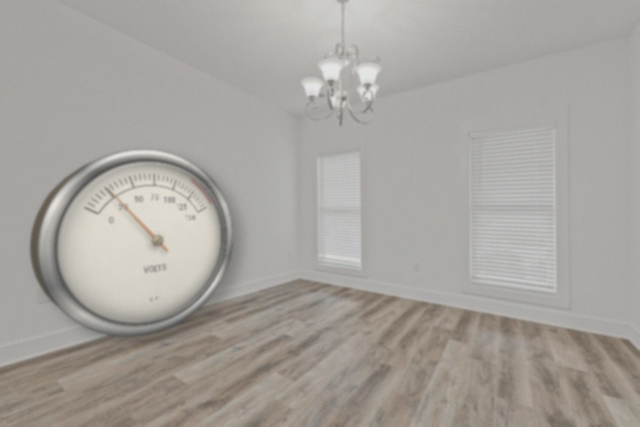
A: 25 (V)
